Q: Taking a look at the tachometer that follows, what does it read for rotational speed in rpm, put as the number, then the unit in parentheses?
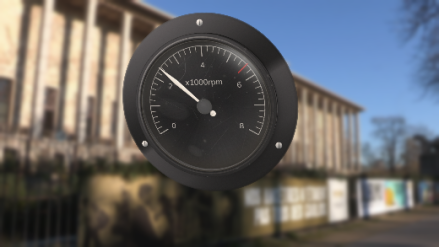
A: 2400 (rpm)
